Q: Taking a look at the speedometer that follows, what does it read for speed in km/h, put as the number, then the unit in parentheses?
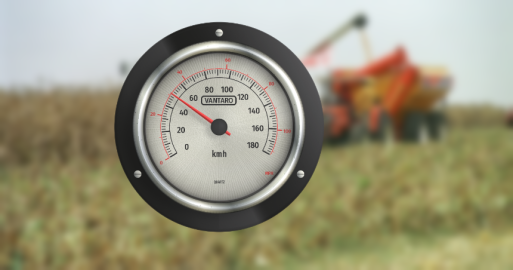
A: 50 (km/h)
